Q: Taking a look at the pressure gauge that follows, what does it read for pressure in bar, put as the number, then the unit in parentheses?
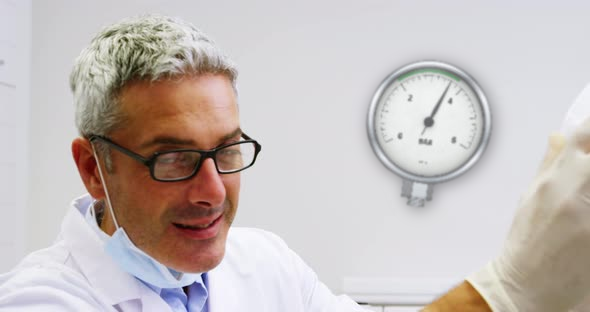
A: 3.6 (bar)
